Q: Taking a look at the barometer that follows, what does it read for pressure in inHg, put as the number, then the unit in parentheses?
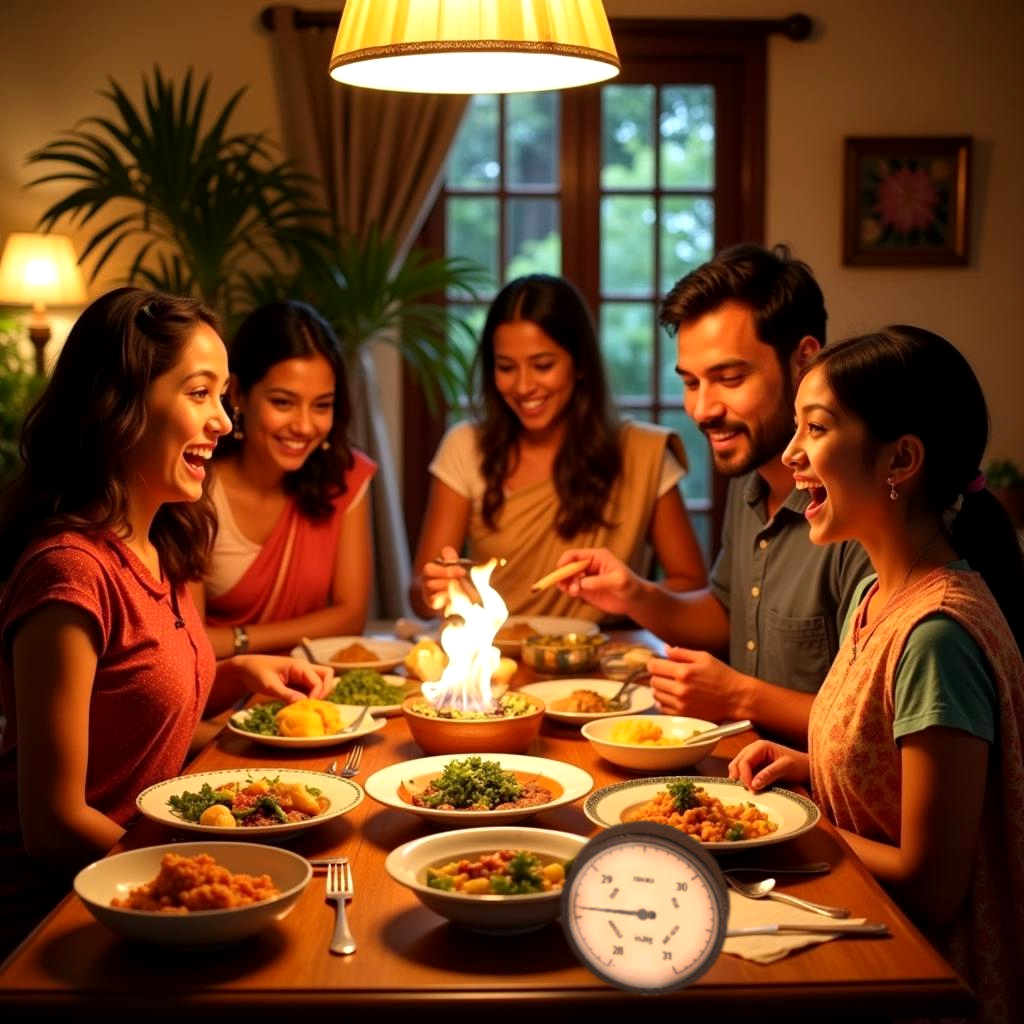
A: 28.6 (inHg)
